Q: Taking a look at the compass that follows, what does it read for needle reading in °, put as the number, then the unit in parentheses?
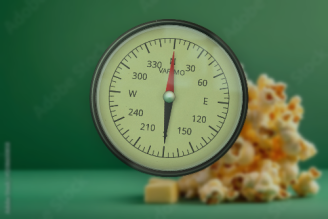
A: 0 (°)
